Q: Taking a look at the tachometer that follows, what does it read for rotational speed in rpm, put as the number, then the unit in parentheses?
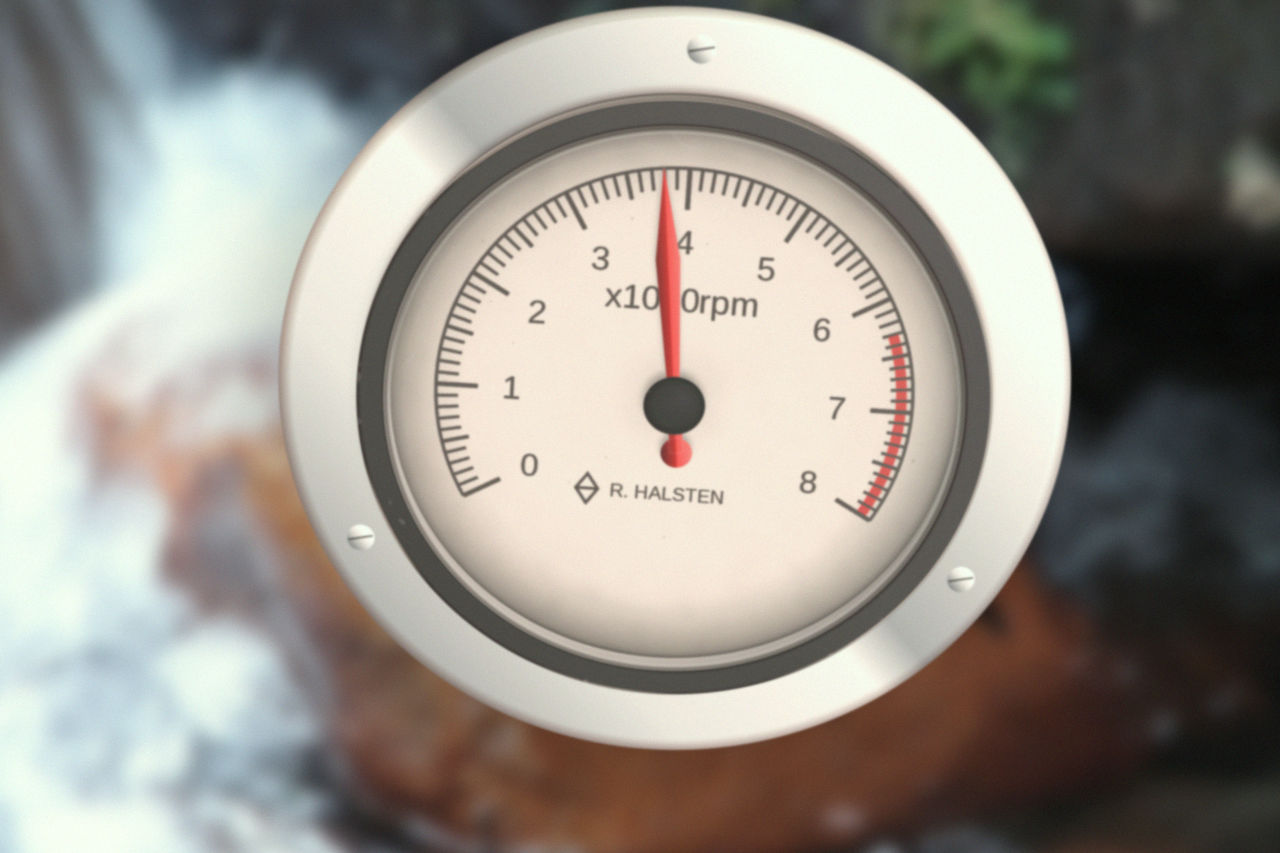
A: 3800 (rpm)
